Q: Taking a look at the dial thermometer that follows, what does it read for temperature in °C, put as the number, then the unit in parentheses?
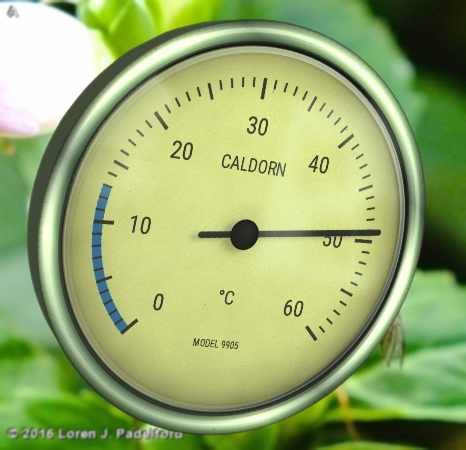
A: 49 (°C)
